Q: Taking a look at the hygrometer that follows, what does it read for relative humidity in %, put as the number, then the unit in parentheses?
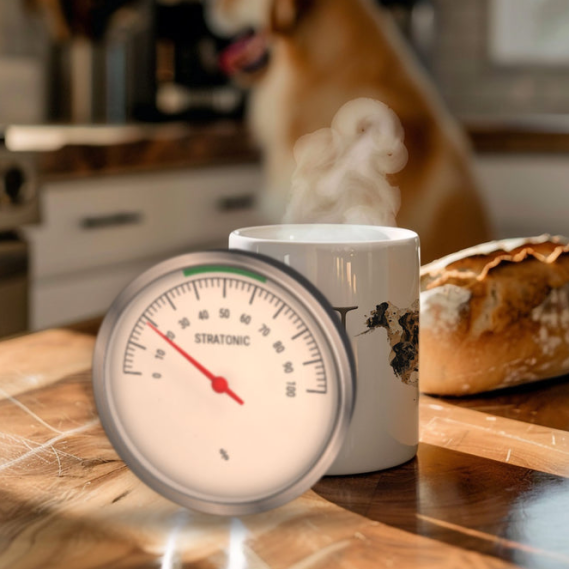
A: 20 (%)
